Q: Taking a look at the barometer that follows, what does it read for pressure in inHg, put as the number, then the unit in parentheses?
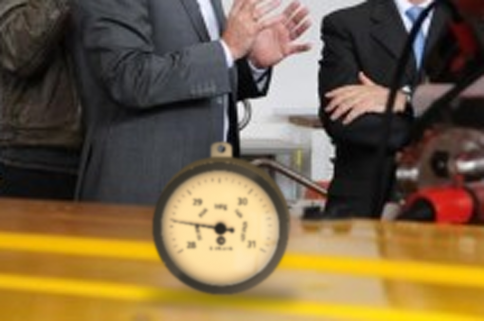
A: 28.5 (inHg)
